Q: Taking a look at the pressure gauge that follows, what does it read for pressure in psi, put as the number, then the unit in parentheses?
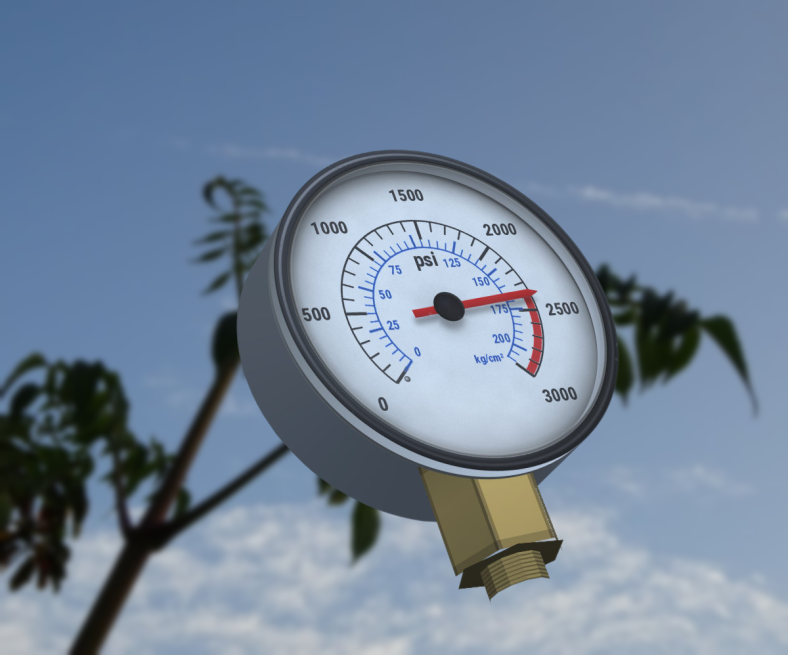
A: 2400 (psi)
